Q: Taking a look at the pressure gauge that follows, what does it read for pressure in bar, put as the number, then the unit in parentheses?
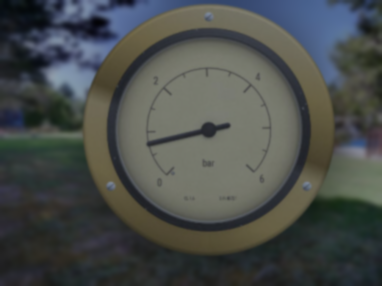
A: 0.75 (bar)
